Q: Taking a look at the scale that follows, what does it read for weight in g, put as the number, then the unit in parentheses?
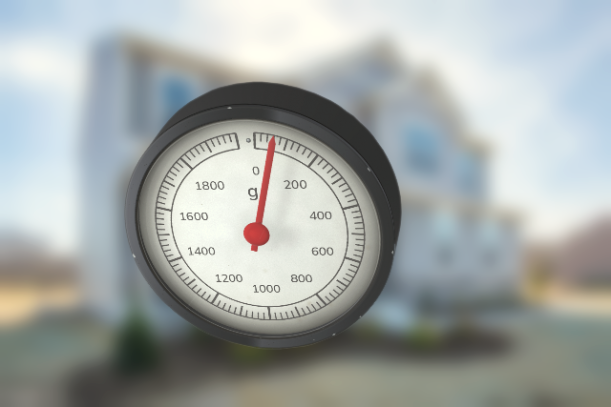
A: 60 (g)
